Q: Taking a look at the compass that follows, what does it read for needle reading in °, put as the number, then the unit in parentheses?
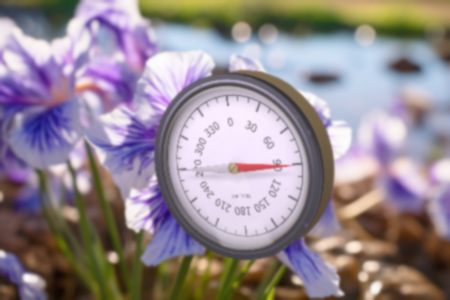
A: 90 (°)
